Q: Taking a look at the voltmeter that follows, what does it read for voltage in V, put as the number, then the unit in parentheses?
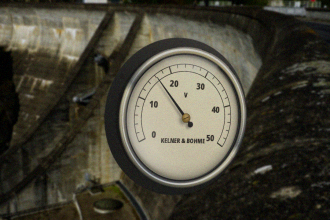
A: 16 (V)
